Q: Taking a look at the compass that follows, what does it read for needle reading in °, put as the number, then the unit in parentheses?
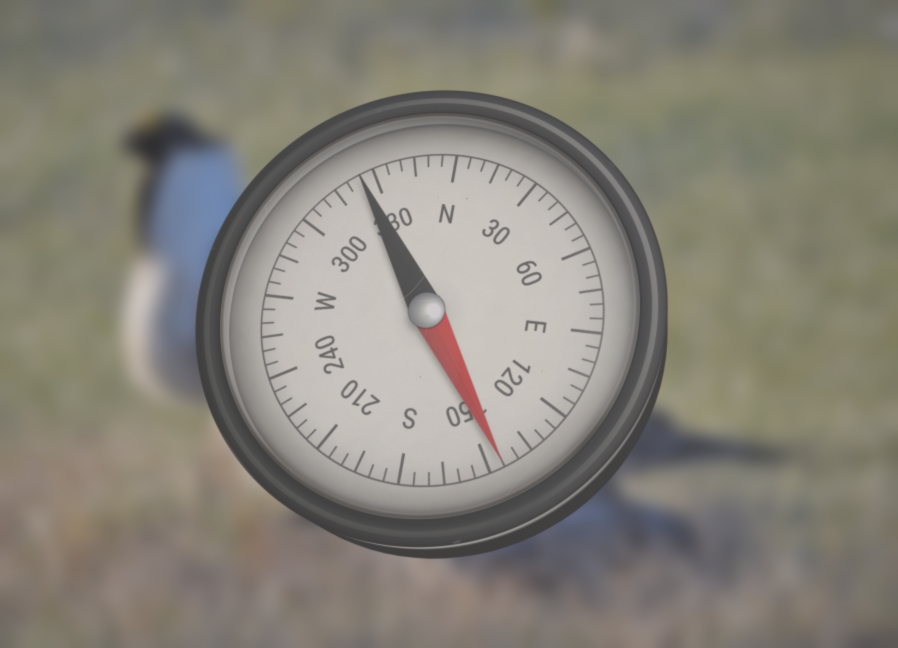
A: 145 (°)
